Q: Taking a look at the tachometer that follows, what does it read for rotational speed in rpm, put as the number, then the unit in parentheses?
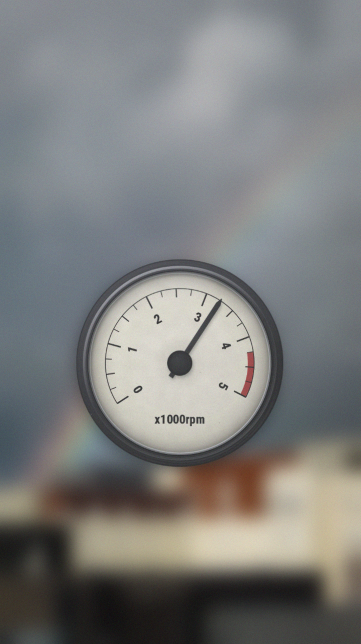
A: 3250 (rpm)
